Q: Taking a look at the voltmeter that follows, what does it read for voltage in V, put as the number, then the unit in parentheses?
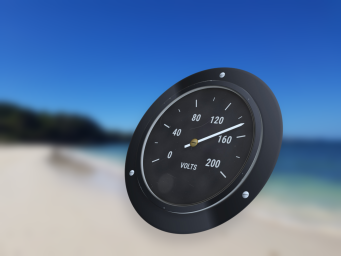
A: 150 (V)
